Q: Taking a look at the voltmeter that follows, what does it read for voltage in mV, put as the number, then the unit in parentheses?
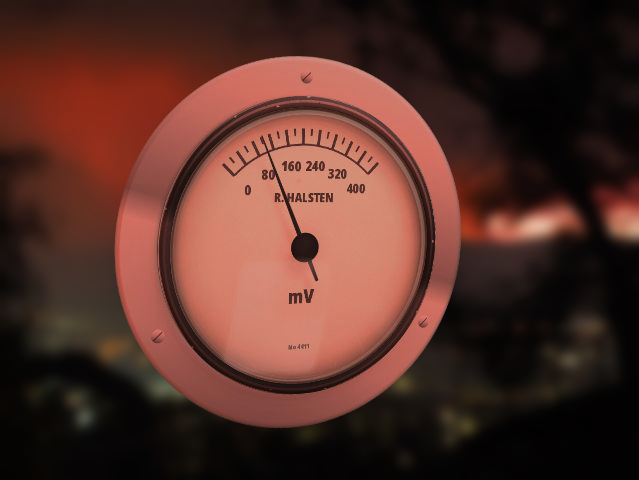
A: 100 (mV)
